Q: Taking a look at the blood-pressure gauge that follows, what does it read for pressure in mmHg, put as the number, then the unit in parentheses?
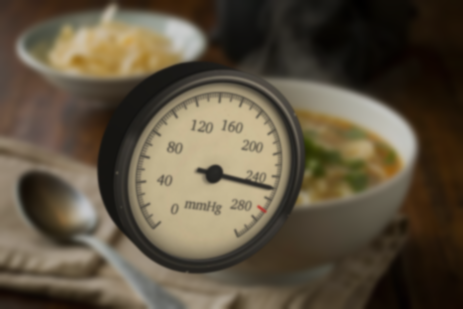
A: 250 (mmHg)
